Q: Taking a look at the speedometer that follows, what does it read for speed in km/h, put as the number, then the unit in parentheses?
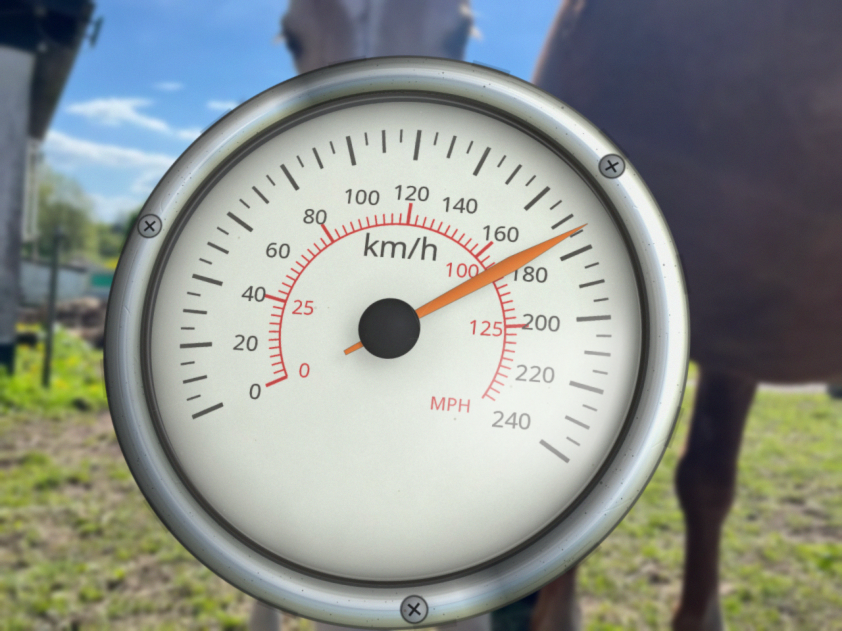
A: 175 (km/h)
